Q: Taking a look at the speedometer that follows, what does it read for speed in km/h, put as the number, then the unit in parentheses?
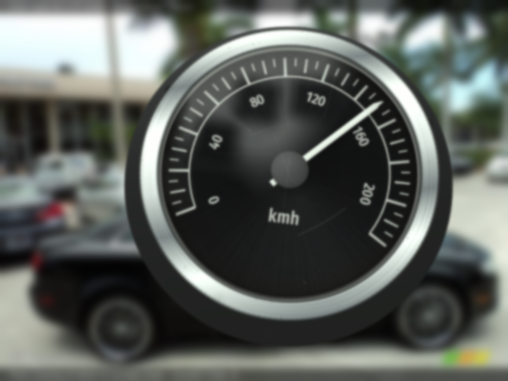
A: 150 (km/h)
